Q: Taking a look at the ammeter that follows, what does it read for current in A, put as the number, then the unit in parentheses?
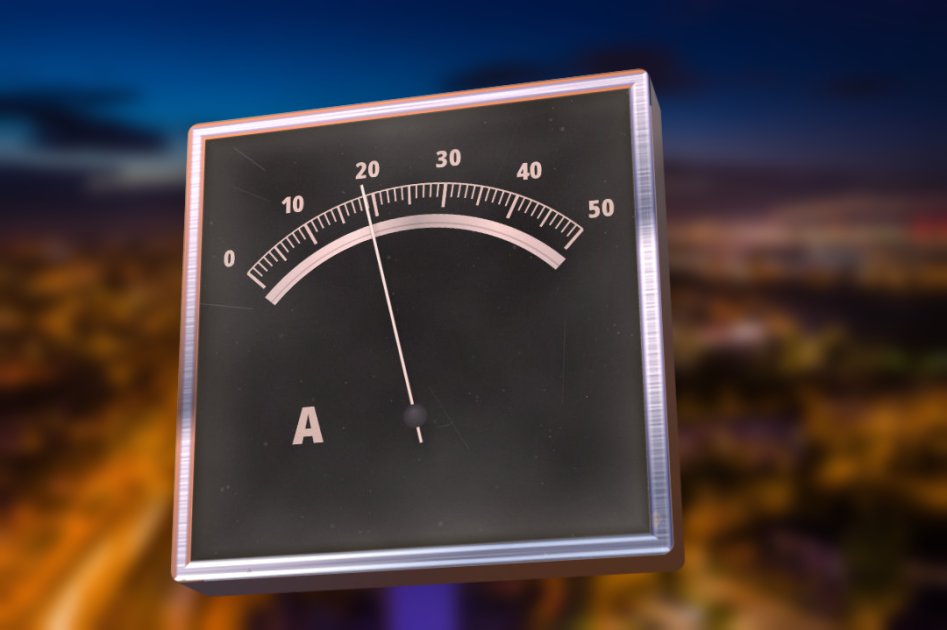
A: 19 (A)
